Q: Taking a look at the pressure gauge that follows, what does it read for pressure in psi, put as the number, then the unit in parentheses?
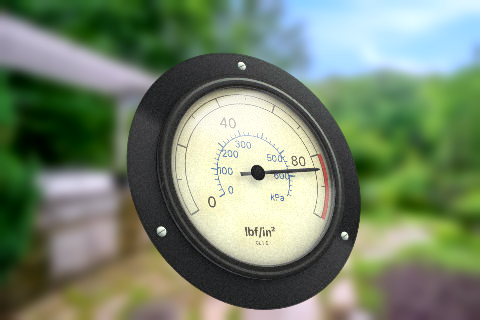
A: 85 (psi)
